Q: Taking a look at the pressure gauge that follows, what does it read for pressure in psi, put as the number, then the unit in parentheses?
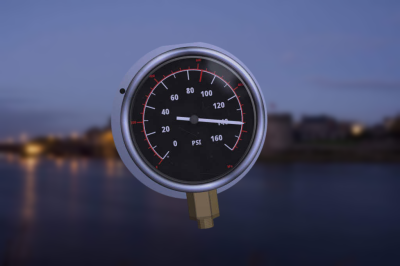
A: 140 (psi)
